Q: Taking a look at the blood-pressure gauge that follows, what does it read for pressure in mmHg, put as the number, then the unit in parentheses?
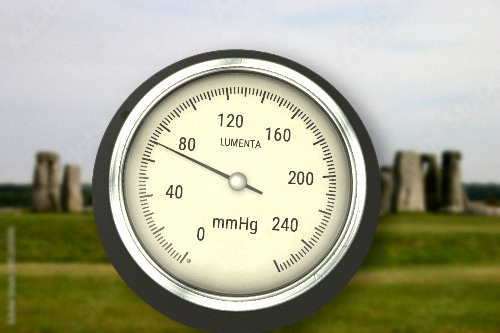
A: 70 (mmHg)
